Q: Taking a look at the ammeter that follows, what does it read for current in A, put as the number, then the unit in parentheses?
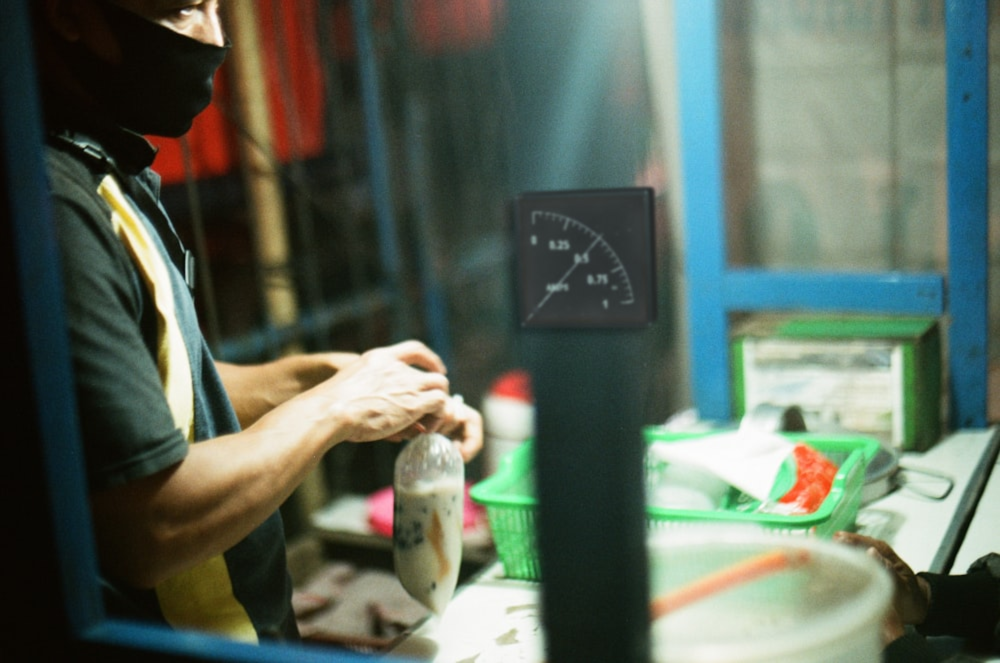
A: 0.5 (A)
